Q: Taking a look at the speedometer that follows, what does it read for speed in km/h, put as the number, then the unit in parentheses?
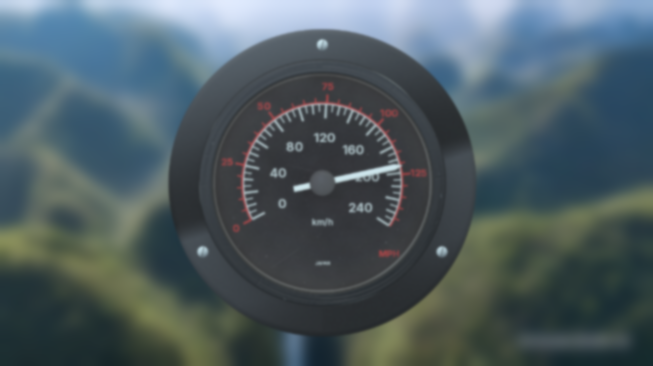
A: 195 (km/h)
